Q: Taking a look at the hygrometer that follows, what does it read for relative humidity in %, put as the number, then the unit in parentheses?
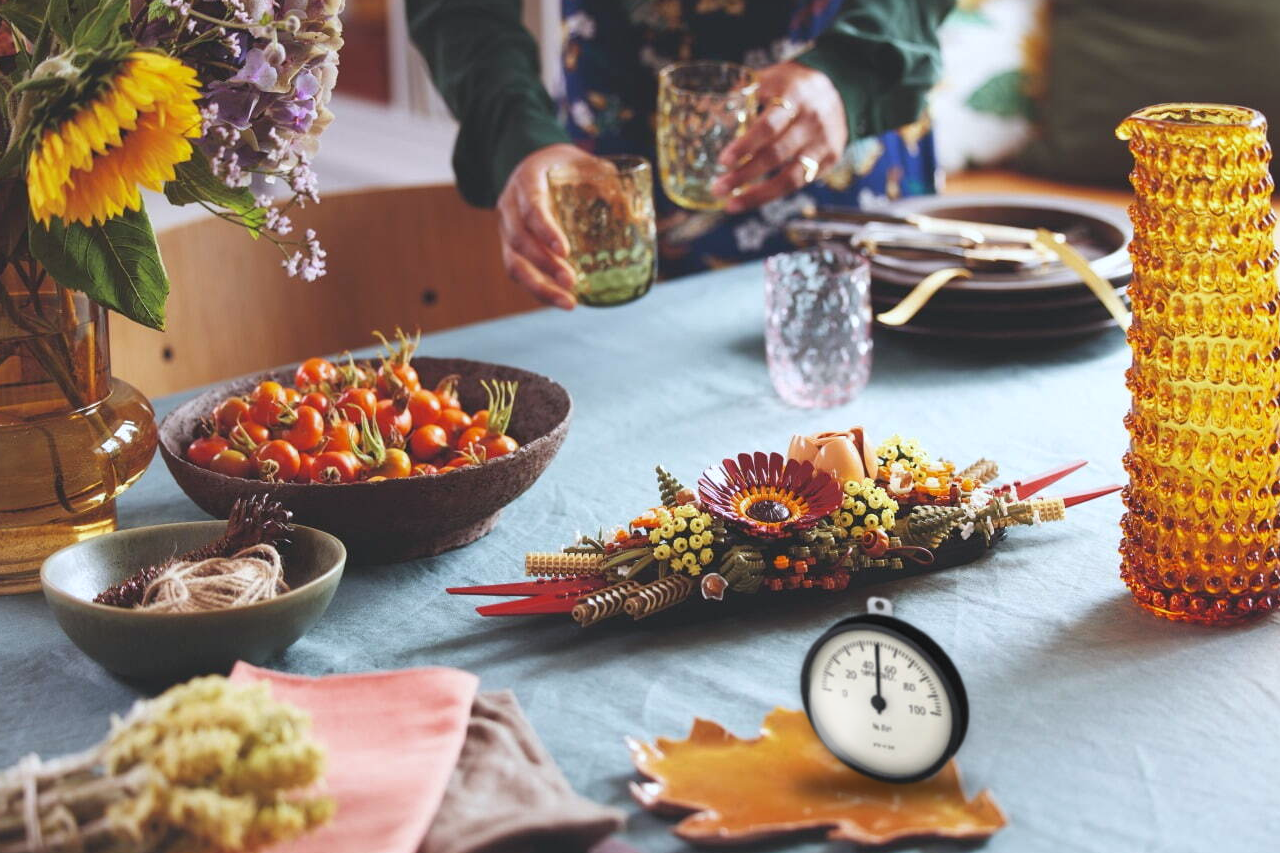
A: 50 (%)
